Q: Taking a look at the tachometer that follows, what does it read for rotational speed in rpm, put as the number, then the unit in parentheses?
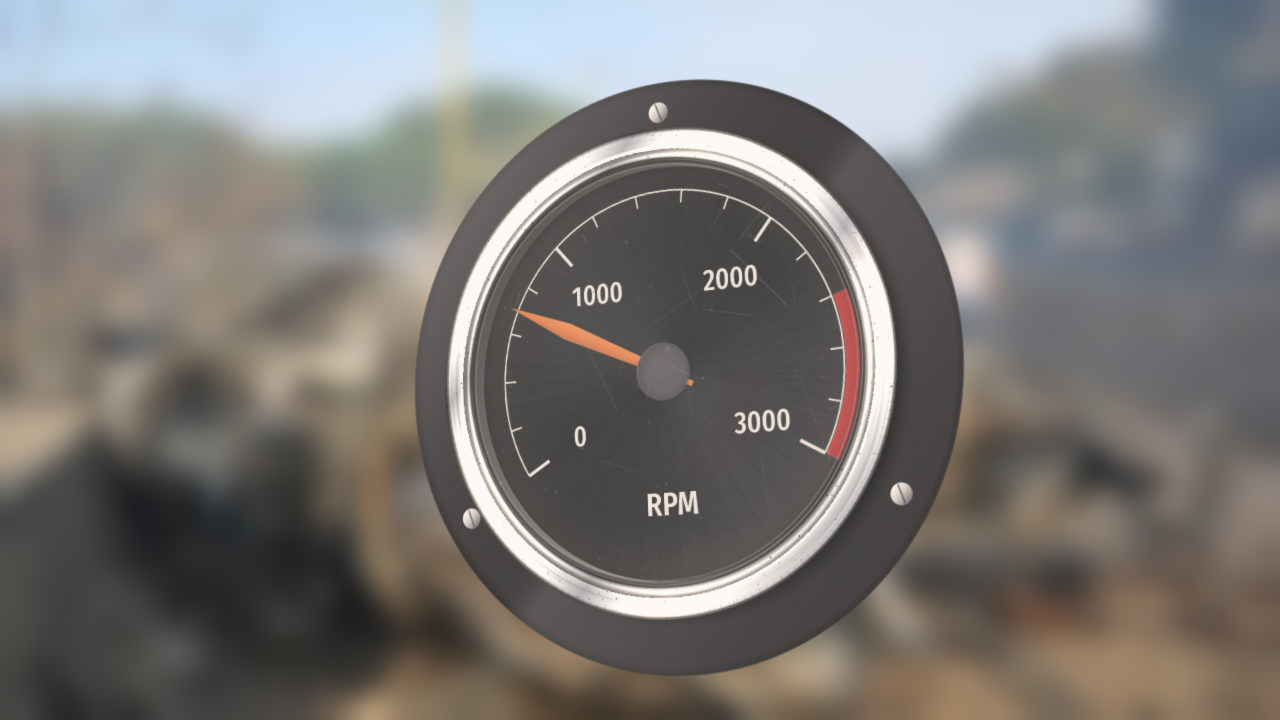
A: 700 (rpm)
